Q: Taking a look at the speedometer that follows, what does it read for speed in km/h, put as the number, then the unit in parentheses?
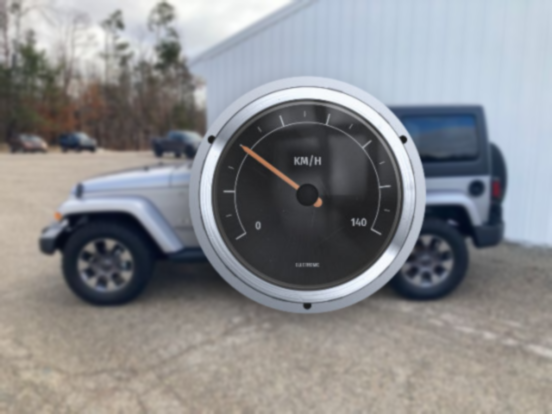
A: 40 (km/h)
